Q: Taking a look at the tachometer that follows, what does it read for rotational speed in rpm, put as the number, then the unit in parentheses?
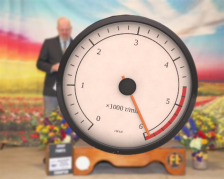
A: 5900 (rpm)
